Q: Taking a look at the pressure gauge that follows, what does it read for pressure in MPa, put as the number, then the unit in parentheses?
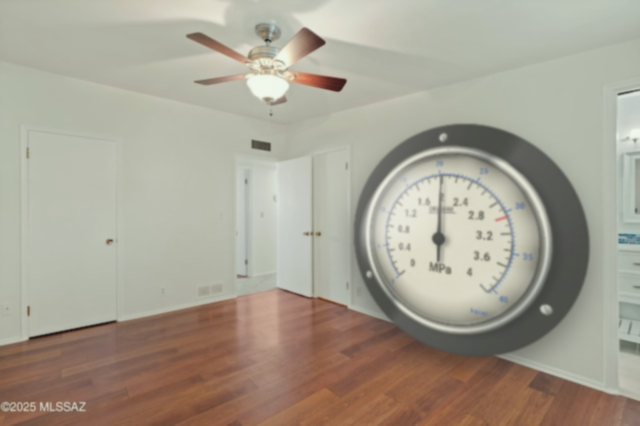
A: 2 (MPa)
